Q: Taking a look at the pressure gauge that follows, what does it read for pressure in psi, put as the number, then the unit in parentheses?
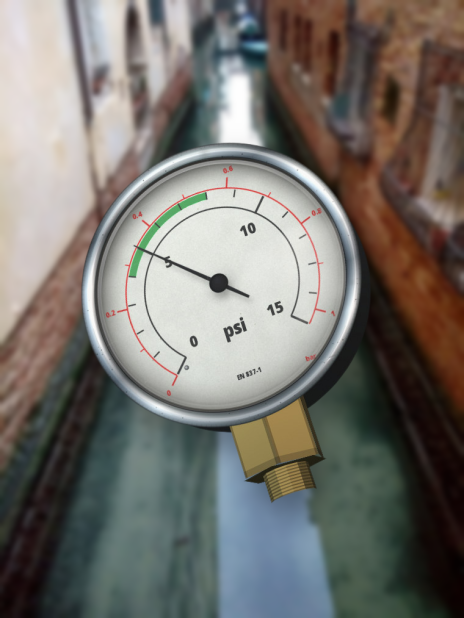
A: 5 (psi)
